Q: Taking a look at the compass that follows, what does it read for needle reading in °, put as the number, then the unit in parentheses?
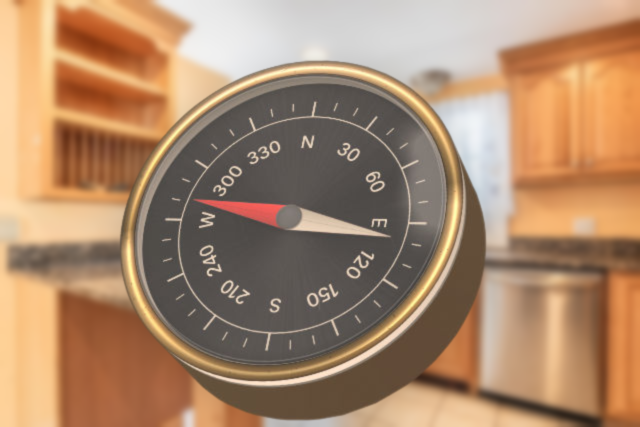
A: 280 (°)
